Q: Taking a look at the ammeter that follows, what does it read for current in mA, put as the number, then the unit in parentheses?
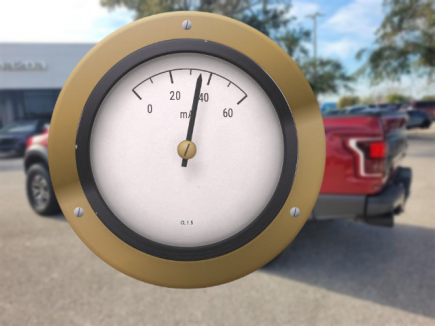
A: 35 (mA)
